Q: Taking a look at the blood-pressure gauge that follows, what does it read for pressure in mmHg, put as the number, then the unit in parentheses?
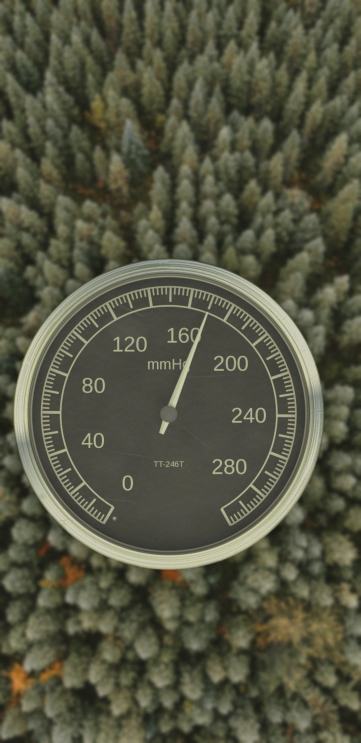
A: 170 (mmHg)
